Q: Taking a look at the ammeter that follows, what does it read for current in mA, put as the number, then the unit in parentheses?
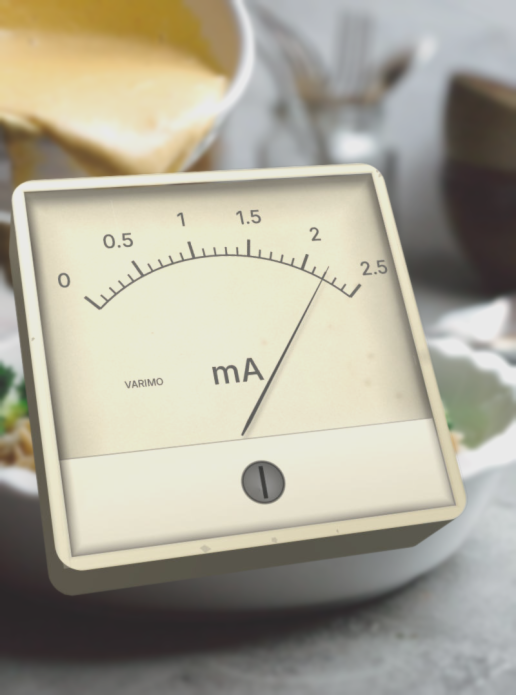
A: 2.2 (mA)
